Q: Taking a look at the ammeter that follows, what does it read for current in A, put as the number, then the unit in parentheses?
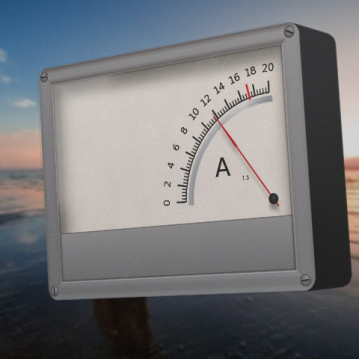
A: 12 (A)
